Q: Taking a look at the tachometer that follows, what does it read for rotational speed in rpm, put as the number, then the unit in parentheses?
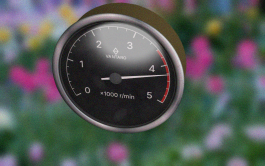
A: 4200 (rpm)
